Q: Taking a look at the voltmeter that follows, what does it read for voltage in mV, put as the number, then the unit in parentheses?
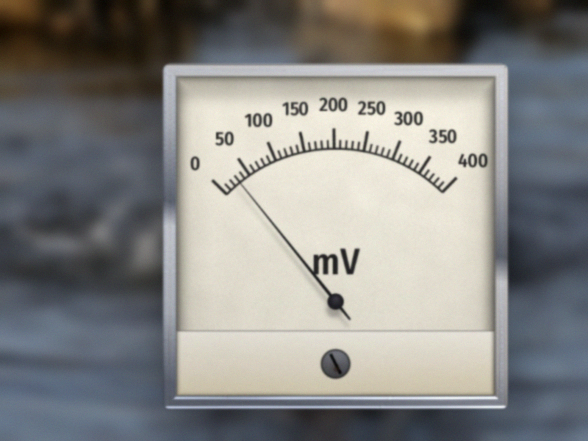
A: 30 (mV)
